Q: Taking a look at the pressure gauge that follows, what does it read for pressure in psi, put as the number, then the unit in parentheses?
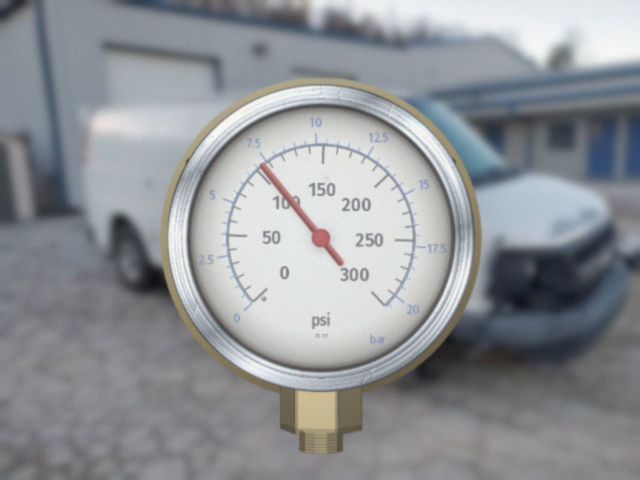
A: 105 (psi)
